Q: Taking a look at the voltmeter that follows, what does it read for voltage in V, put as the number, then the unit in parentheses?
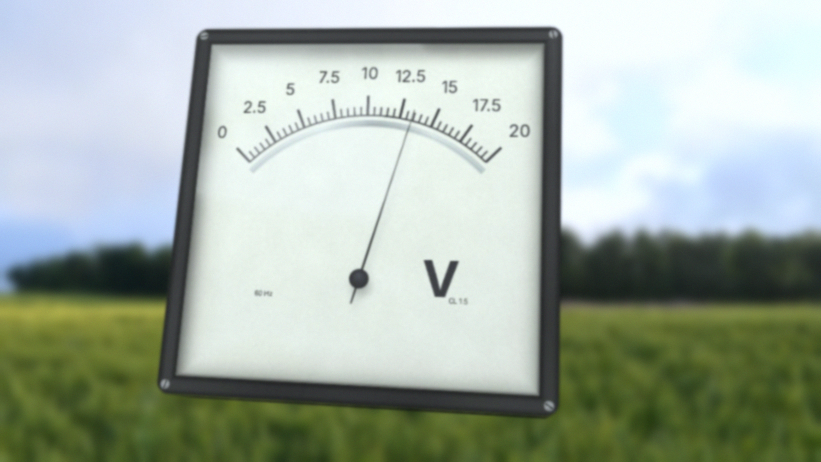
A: 13.5 (V)
